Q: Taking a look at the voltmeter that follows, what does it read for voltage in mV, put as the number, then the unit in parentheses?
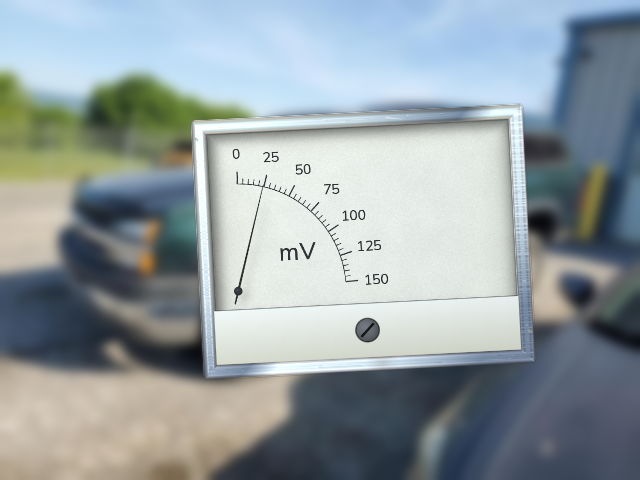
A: 25 (mV)
